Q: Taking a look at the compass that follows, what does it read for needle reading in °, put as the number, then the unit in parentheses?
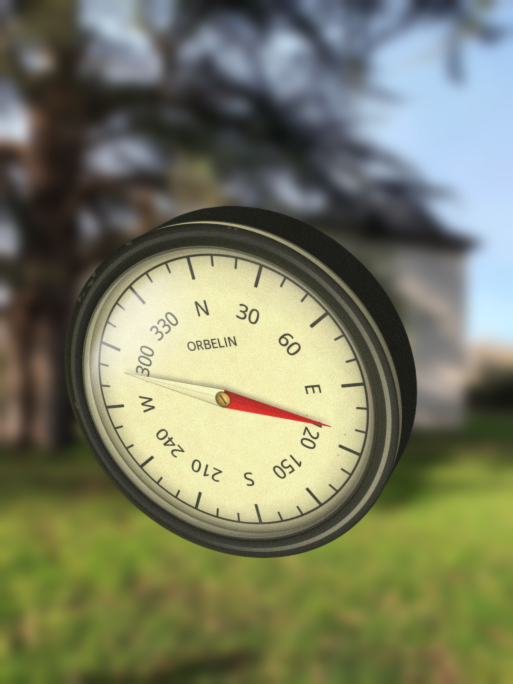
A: 110 (°)
